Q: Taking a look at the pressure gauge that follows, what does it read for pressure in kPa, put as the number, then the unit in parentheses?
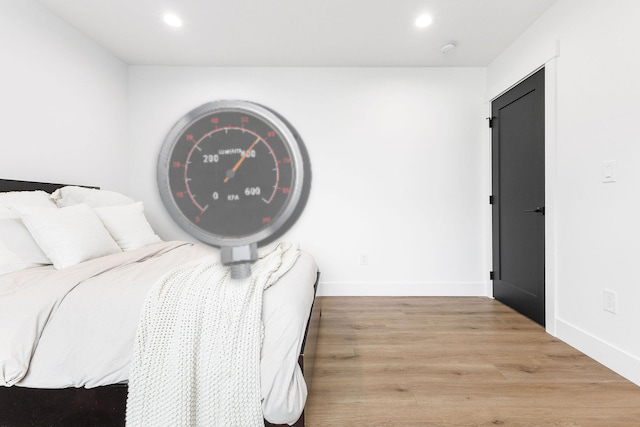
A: 400 (kPa)
